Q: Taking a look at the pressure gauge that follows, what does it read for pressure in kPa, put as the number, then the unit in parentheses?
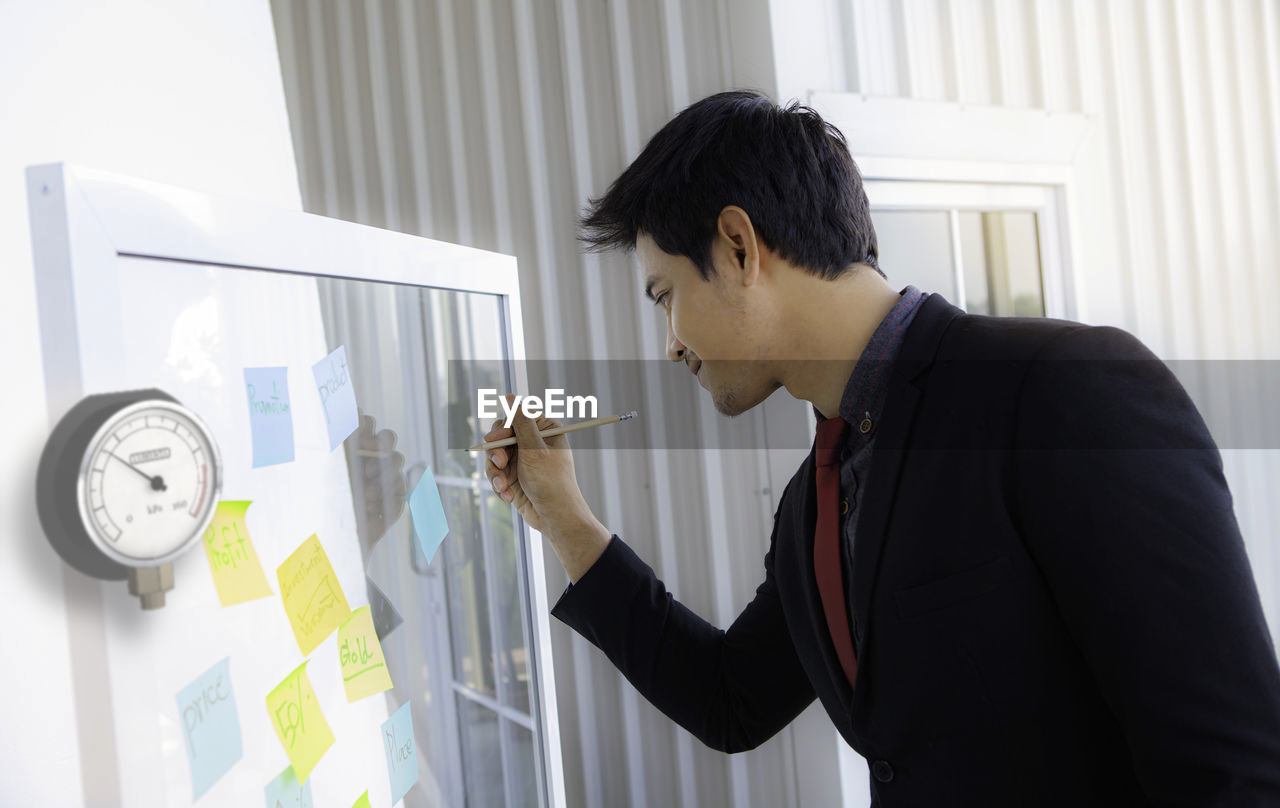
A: 50 (kPa)
